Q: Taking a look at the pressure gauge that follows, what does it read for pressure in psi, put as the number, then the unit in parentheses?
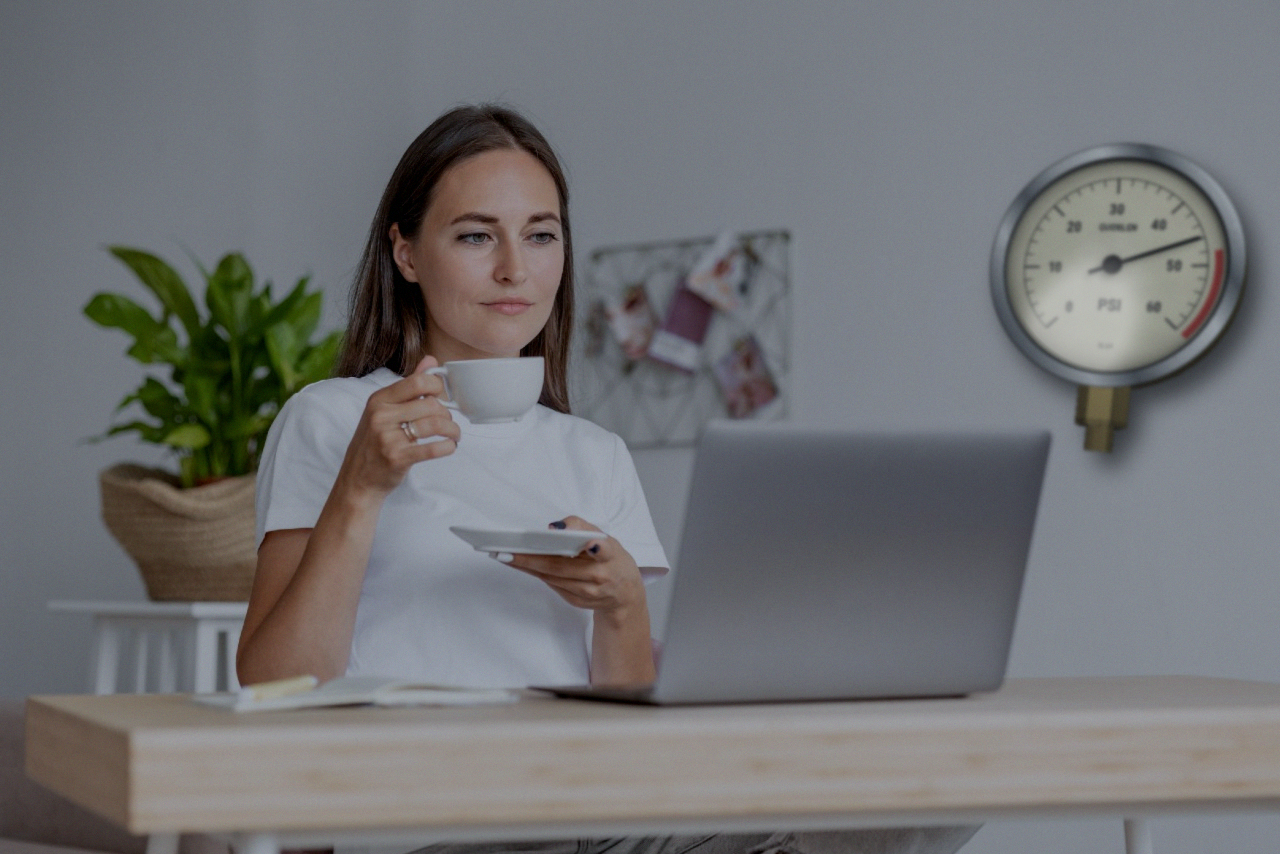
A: 46 (psi)
